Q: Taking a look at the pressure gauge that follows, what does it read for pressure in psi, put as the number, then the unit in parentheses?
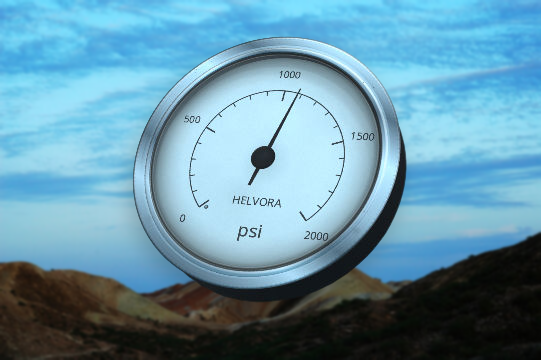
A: 1100 (psi)
